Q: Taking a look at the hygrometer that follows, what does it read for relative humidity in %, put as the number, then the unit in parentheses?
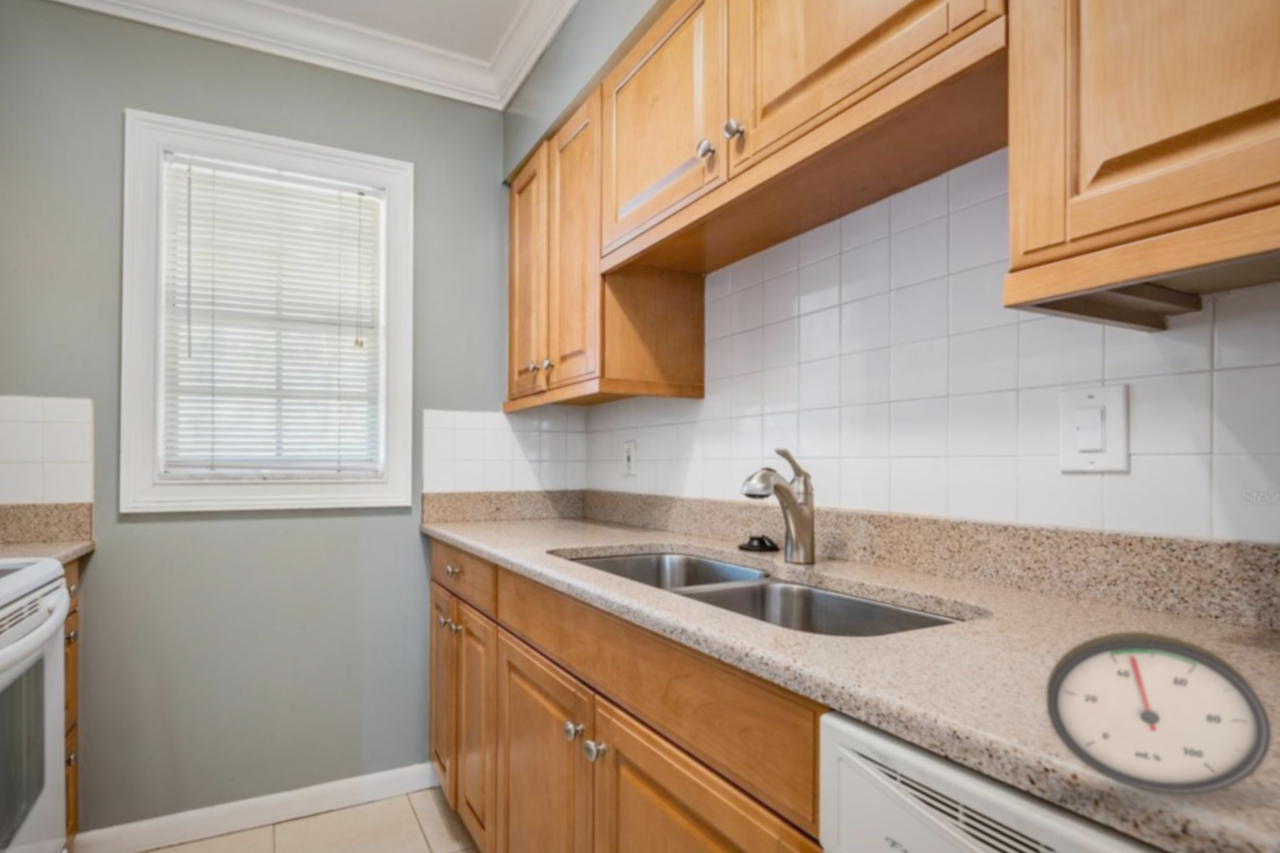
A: 45 (%)
